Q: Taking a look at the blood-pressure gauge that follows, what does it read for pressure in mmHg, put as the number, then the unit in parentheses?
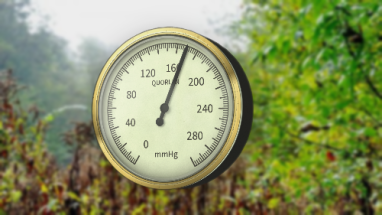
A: 170 (mmHg)
